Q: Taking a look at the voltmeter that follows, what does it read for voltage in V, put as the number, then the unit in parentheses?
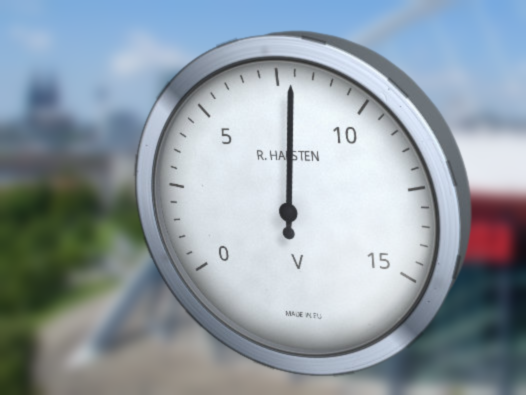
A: 8 (V)
